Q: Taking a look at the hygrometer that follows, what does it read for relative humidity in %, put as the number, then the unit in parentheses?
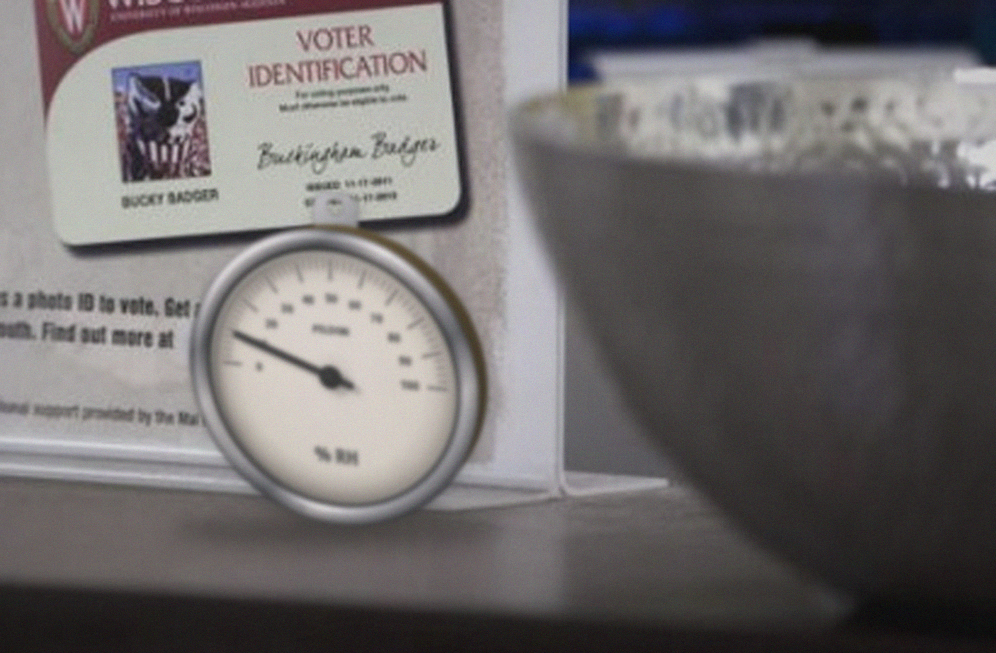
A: 10 (%)
